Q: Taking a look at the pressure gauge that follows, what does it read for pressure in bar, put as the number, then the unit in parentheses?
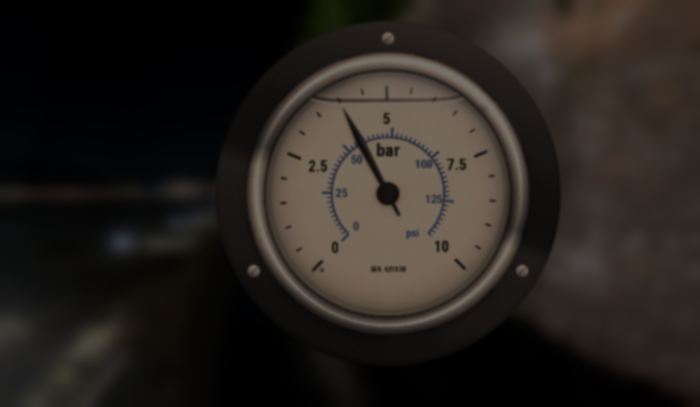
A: 4 (bar)
